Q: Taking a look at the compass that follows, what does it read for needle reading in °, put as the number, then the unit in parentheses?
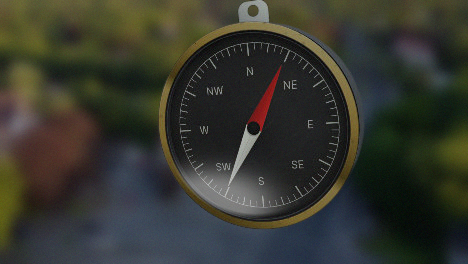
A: 30 (°)
